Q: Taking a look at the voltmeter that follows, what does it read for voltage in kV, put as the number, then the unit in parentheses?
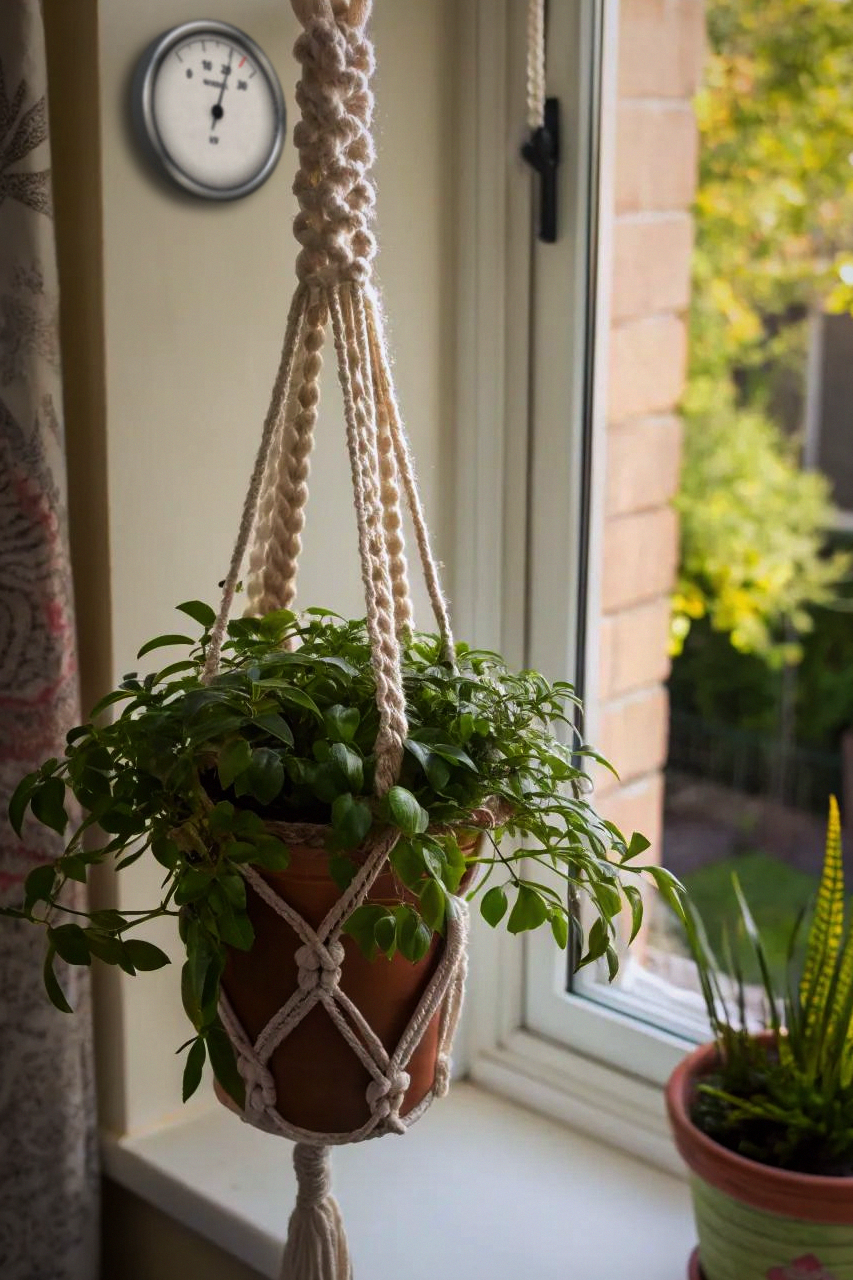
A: 20 (kV)
